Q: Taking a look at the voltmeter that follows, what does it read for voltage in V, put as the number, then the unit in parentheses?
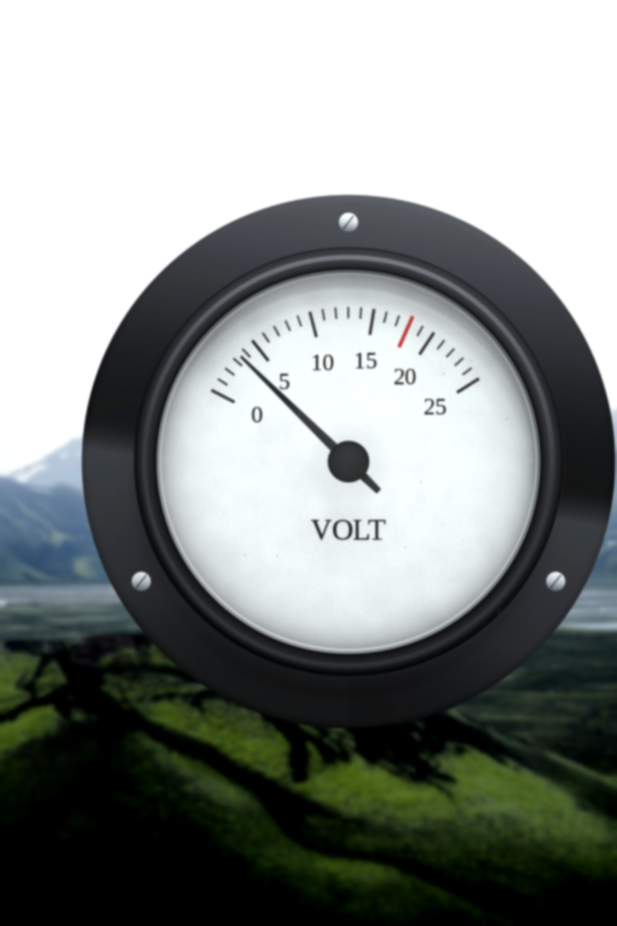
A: 3.5 (V)
